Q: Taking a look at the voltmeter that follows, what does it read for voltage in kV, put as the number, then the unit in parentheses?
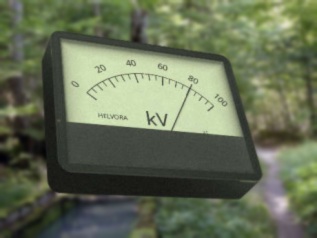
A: 80 (kV)
